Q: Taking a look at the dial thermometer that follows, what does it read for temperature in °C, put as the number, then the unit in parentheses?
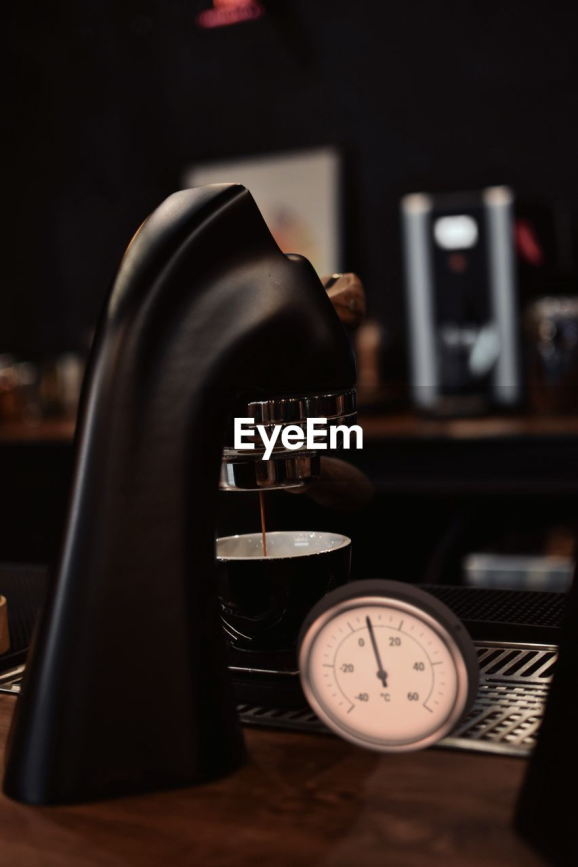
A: 8 (°C)
